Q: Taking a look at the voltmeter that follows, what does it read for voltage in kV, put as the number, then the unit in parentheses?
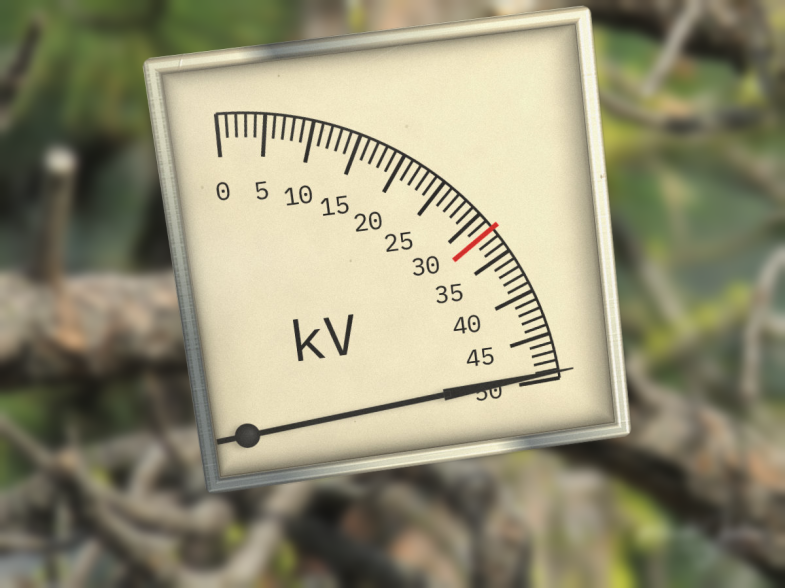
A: 49 (kV)
